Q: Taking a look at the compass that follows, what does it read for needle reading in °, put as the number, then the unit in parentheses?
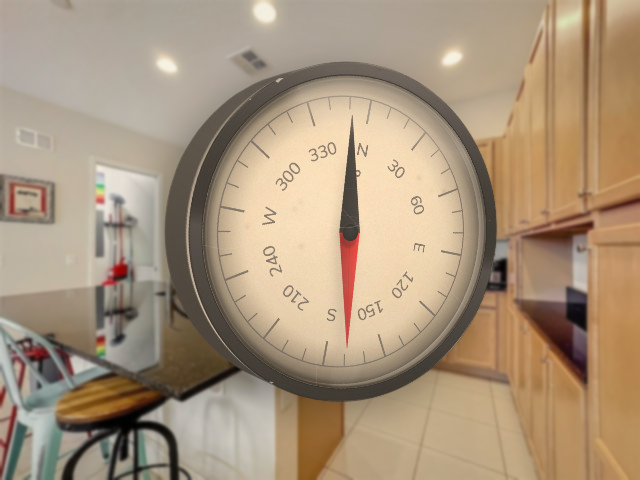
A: 170 (°)
